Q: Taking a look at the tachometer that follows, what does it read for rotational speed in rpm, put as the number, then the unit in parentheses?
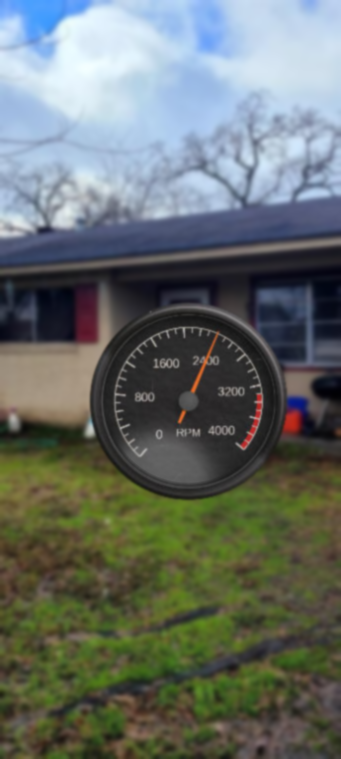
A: 2400 (rpm)
